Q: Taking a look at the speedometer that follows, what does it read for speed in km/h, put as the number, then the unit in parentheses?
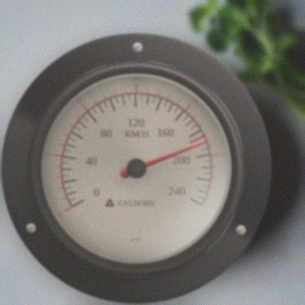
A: 190 (km/h)
